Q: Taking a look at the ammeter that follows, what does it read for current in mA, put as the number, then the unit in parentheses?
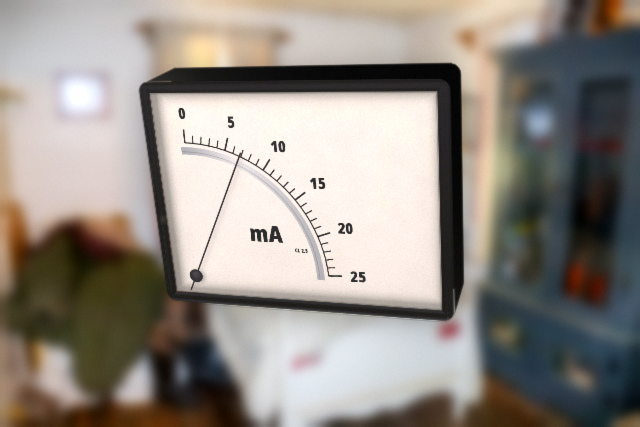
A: 7 (mA)
